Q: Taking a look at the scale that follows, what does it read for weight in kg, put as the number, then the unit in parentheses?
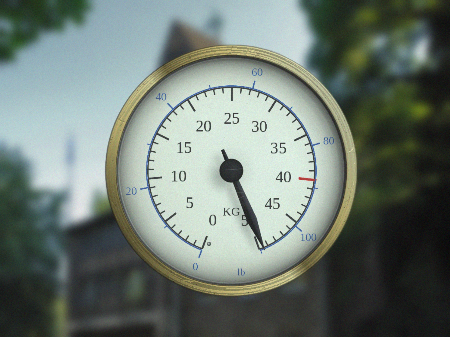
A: 49.5 (kg)
